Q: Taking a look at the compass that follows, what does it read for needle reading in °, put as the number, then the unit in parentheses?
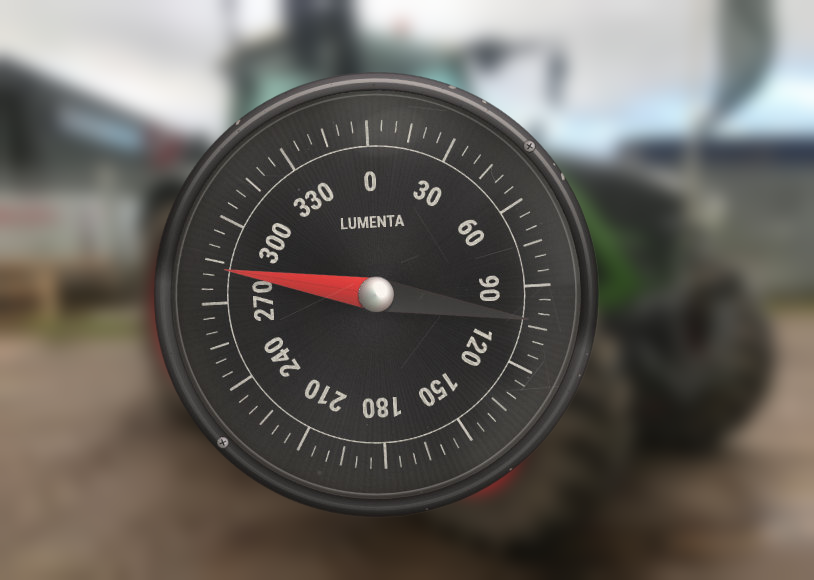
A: 282.5 (°)
